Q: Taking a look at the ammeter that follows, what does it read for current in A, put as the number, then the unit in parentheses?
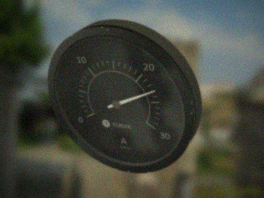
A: 23 (A)
